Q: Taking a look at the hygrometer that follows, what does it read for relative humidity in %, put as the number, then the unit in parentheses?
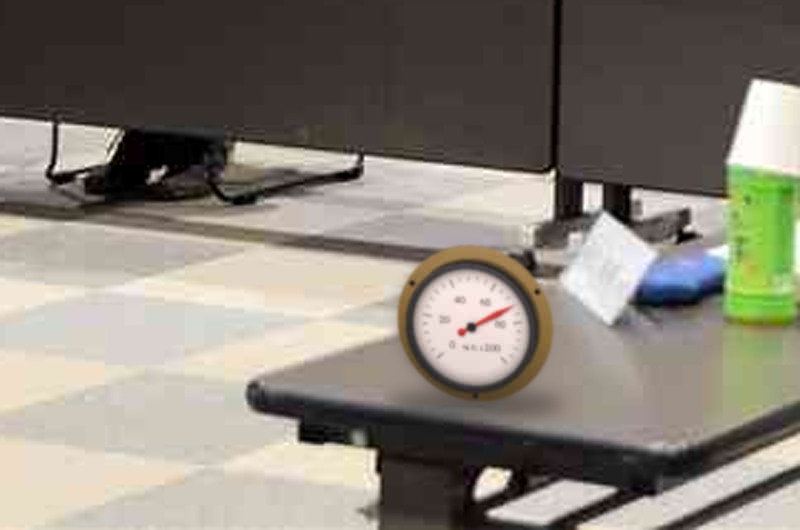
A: 72 (%)
